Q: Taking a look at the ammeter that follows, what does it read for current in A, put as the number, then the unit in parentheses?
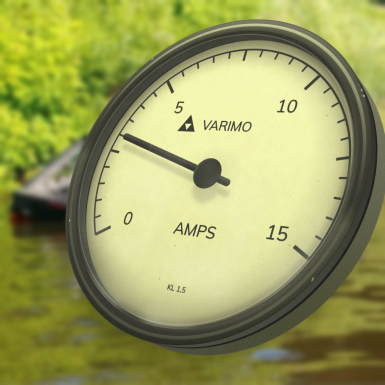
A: 3 (A)
